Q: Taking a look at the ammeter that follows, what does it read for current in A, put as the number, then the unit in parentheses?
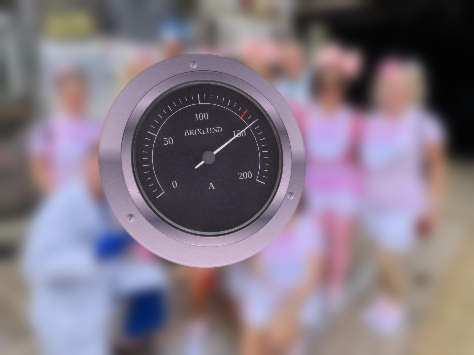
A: 150 (A)
